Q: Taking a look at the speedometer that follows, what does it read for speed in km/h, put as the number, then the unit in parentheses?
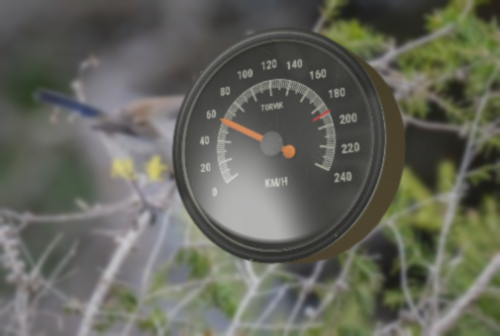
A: 60 (km/h)
